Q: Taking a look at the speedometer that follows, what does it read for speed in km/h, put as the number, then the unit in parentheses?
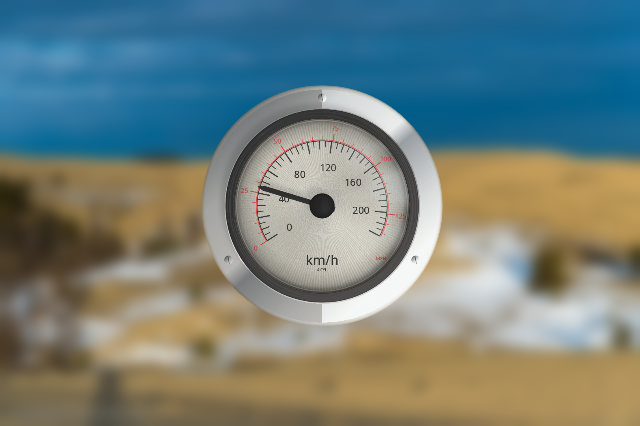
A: 45 (km/h)
